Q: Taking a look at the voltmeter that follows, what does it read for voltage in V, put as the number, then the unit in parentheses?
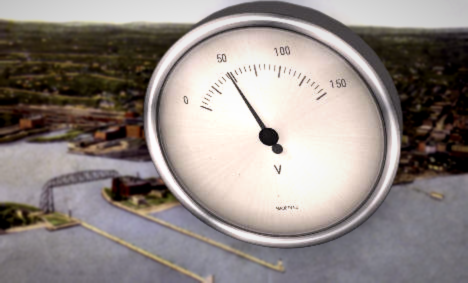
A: 50 (V)
